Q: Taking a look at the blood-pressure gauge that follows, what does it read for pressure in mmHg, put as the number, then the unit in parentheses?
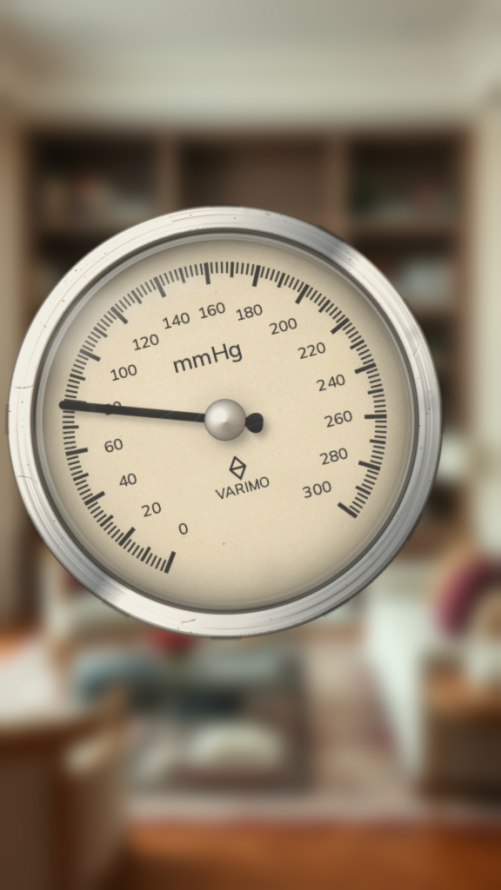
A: 78 (mmHg)
